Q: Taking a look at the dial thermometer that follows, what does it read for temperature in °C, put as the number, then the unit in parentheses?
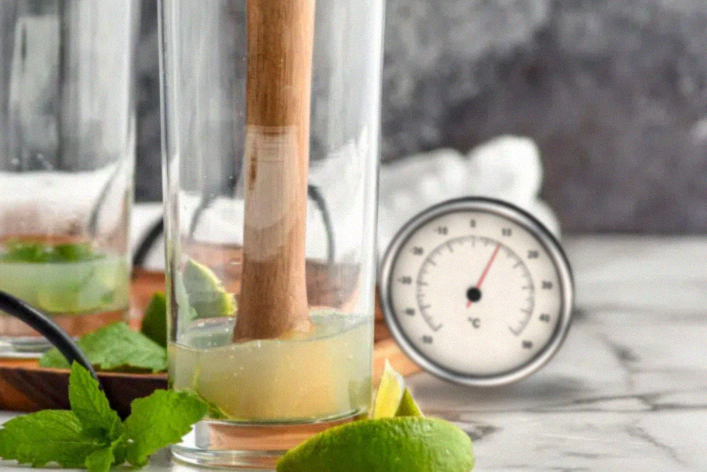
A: 10 (°C)
